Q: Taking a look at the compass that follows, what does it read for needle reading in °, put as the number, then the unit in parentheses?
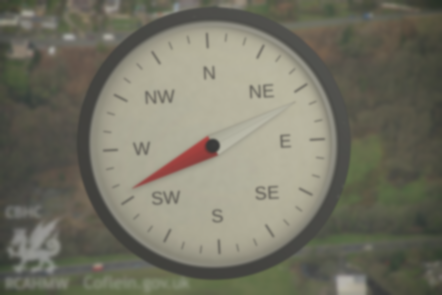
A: 245 (°)
